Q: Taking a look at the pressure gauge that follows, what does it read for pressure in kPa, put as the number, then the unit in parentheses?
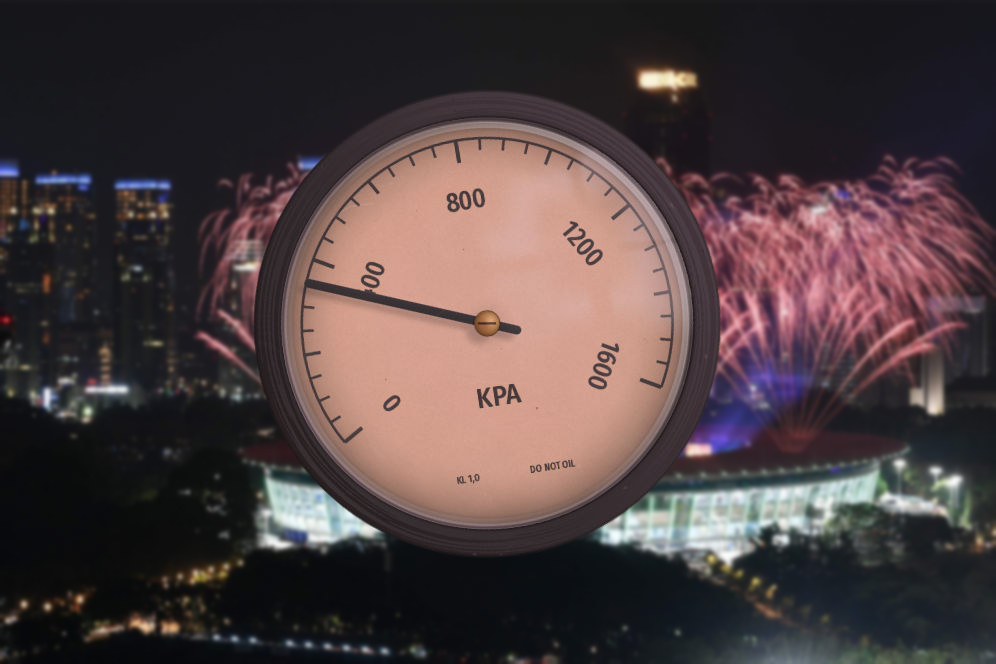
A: 350 (kPa)
